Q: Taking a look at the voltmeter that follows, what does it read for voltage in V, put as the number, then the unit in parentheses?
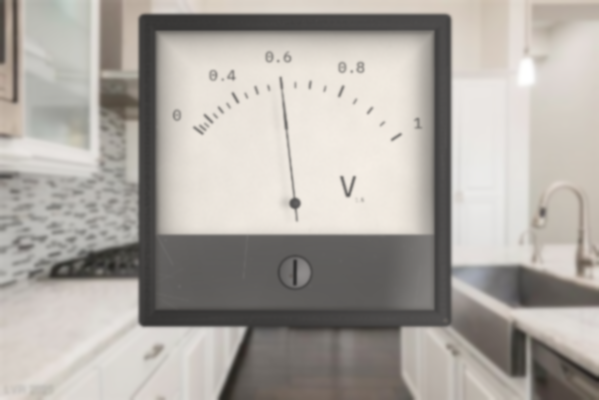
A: 0.6 (V)
